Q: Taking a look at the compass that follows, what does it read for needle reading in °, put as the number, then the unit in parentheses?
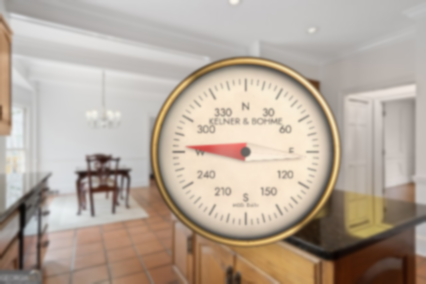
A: 275 (°)
